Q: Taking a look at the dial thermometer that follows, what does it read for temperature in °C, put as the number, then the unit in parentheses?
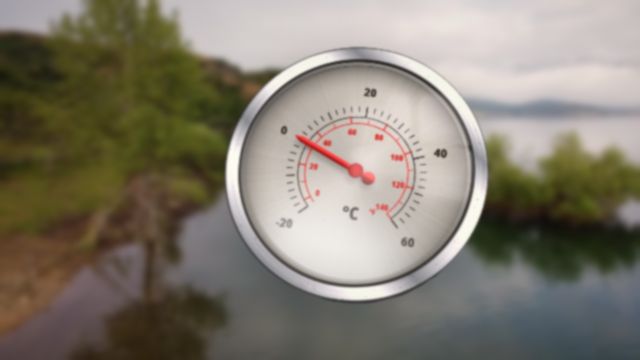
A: 0 (°C)
